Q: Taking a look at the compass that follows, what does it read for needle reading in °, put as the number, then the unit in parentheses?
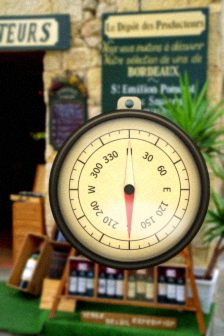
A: 180 (°)
